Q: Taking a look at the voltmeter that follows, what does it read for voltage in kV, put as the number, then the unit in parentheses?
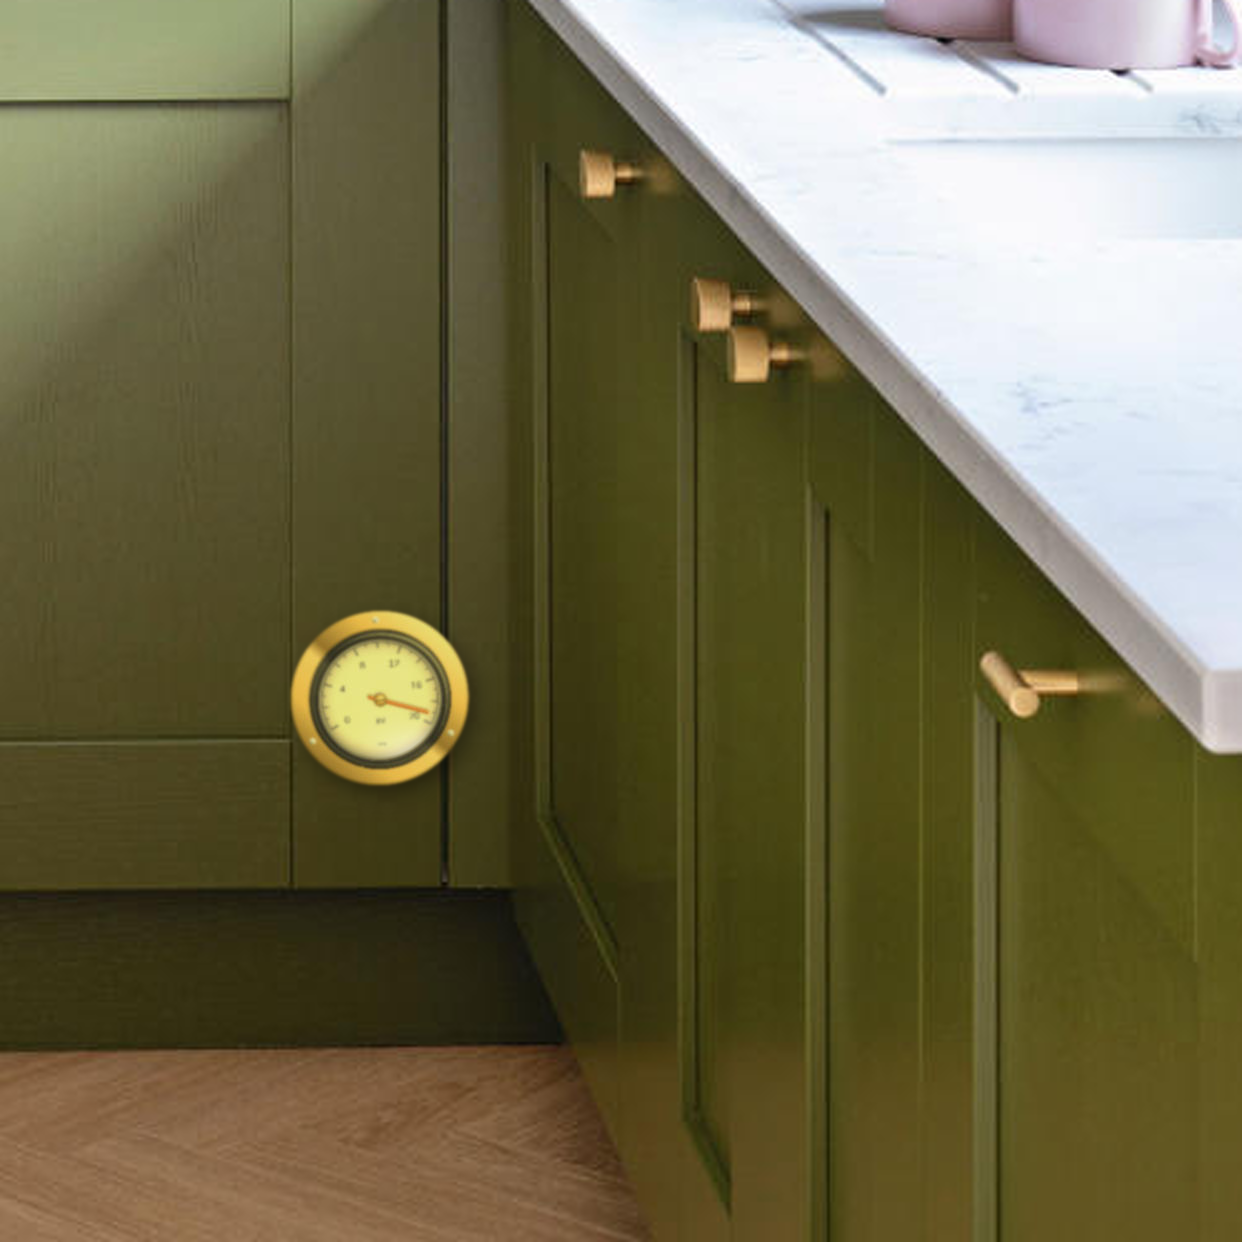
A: 19 (kV)
